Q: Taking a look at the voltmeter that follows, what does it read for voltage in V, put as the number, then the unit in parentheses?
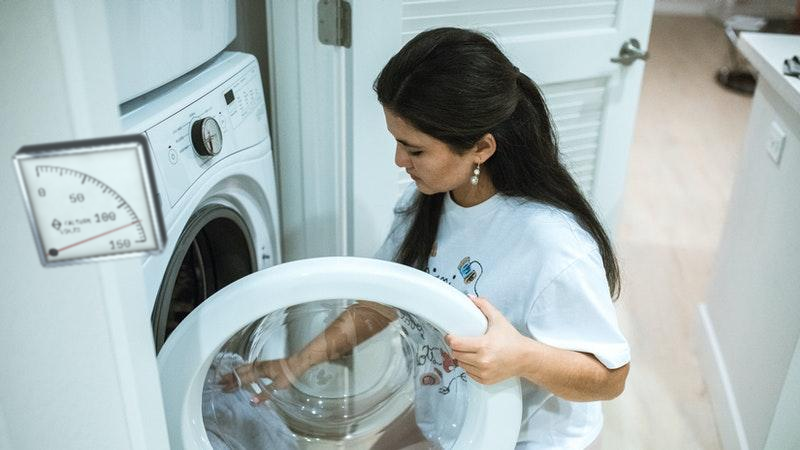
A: 125 (V)
